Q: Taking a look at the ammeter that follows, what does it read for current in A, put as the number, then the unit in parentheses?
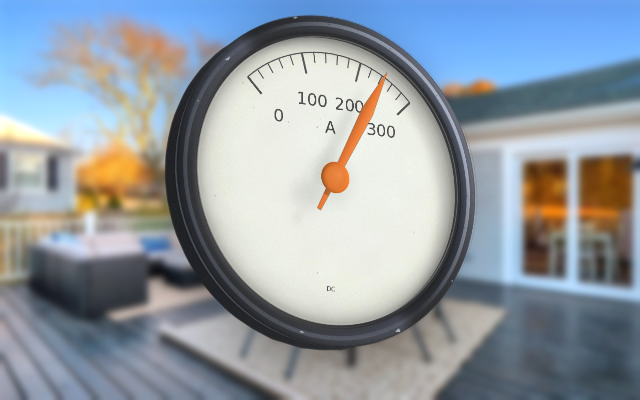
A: 240 (A)
